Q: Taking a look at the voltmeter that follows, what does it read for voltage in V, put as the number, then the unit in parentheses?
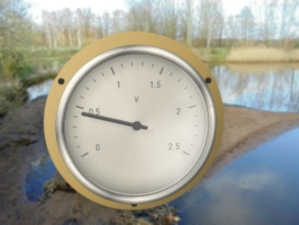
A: 0.45 (V)
